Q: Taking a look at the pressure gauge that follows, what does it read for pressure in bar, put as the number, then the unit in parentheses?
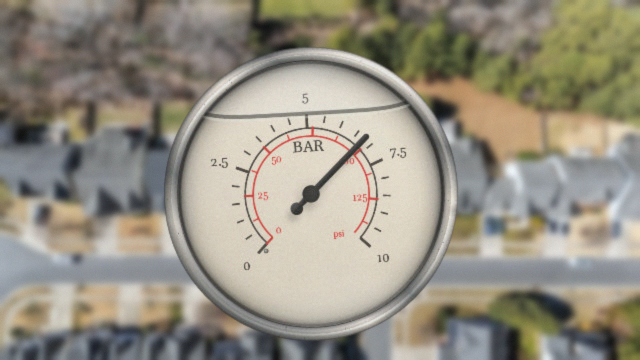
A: 6.75 (bar)
